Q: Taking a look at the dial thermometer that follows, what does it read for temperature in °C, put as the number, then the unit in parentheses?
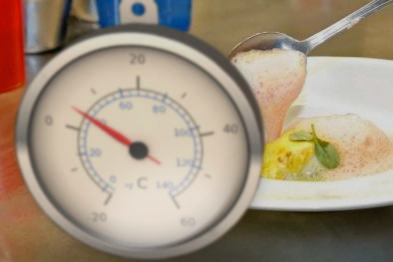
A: 5 (°C)
